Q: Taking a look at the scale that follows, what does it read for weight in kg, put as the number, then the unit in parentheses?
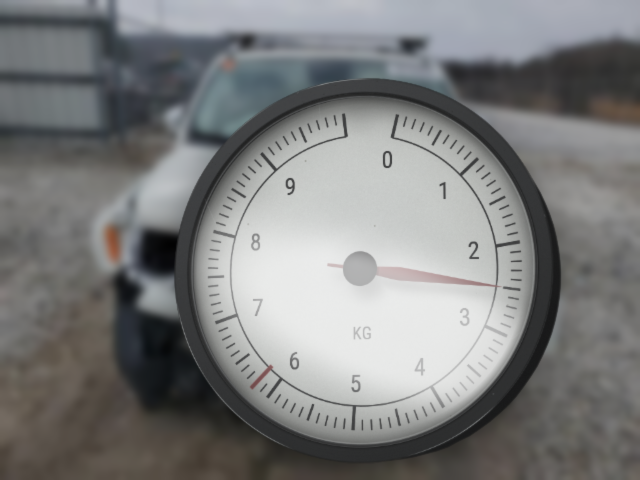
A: 2.5 (kg)
